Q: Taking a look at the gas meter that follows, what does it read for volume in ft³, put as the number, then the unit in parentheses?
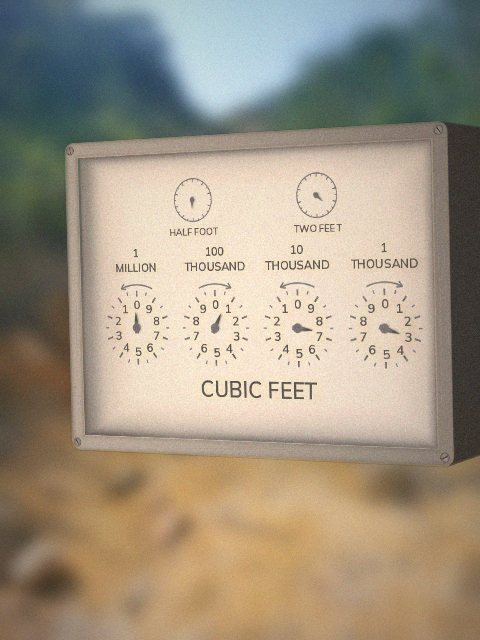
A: 7300 (ft³)
